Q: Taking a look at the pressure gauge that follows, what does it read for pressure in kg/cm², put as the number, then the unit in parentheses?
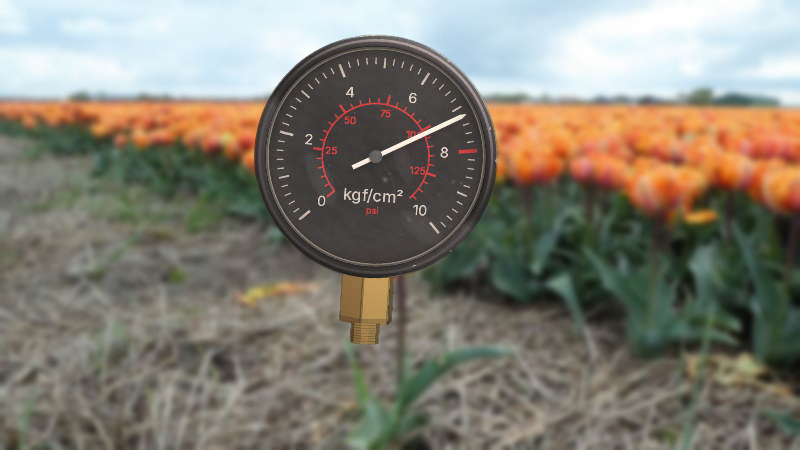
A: 7.2 (kg/cm²)
